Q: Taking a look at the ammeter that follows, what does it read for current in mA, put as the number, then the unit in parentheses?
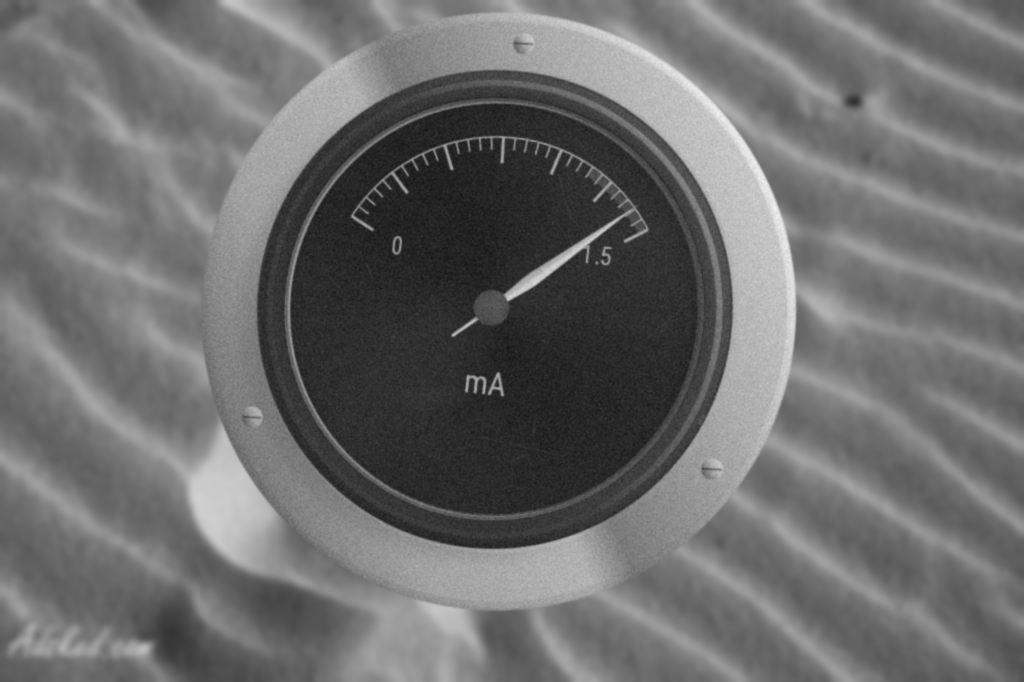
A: 1.4 (mA)
